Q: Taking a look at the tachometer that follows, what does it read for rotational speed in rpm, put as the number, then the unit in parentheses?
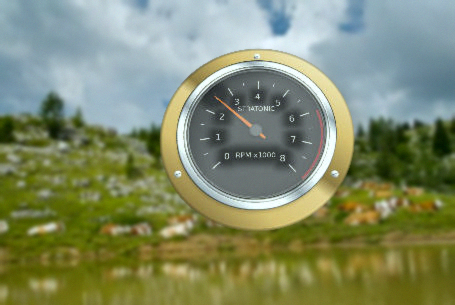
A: 2500 (rpm)
